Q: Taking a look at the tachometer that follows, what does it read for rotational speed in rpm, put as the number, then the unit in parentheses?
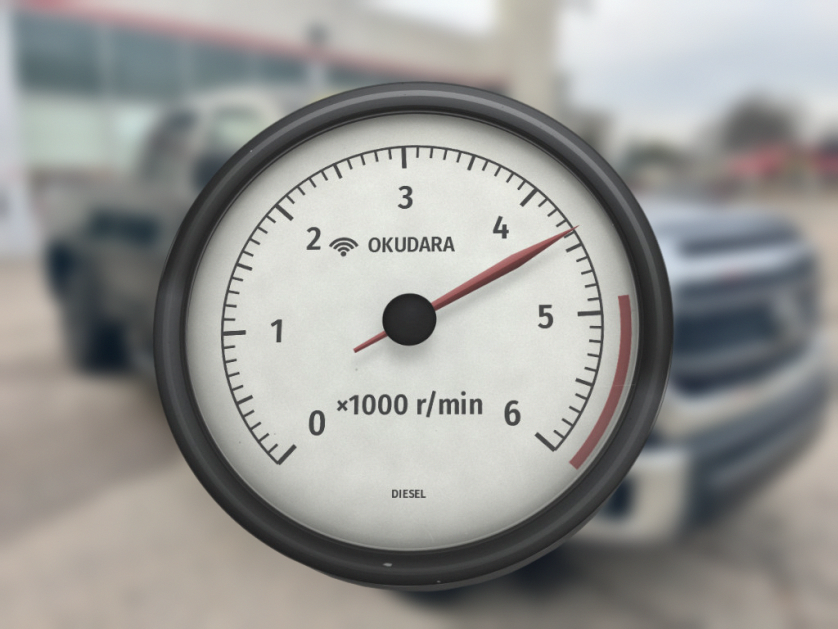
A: 4400 (rpm)
